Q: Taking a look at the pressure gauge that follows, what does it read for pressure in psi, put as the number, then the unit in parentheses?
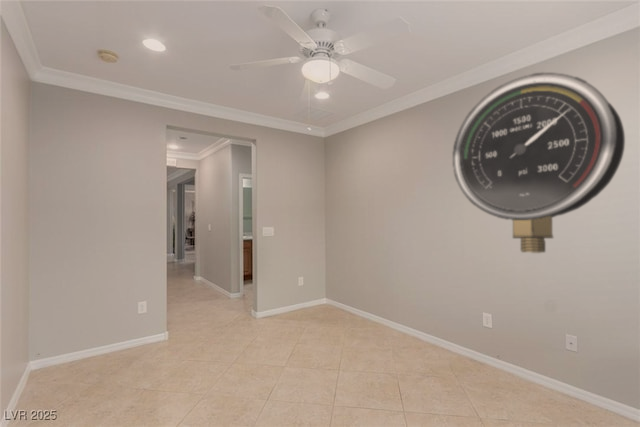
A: 2100 (psi)
